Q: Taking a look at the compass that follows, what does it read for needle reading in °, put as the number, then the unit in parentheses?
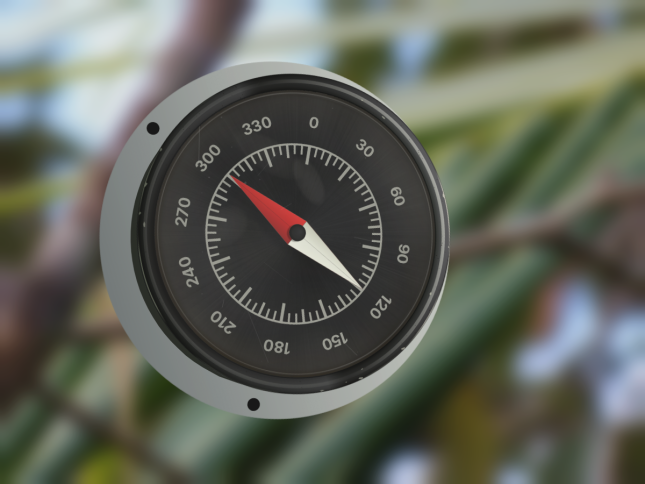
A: 300 (°)
